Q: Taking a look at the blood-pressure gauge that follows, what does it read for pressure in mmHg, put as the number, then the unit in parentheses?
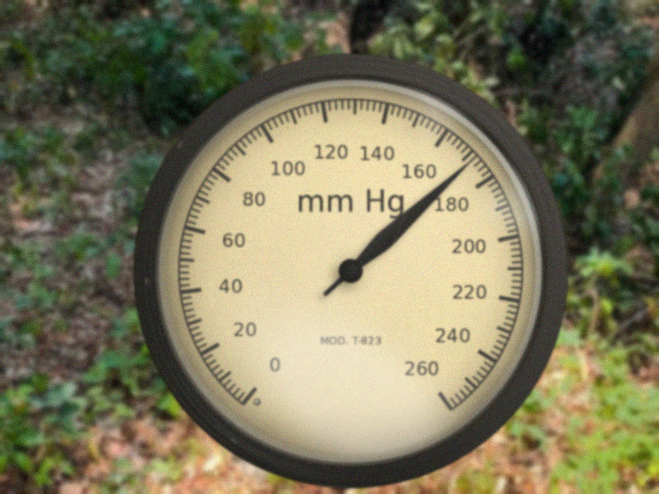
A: 172 (mmHg)
